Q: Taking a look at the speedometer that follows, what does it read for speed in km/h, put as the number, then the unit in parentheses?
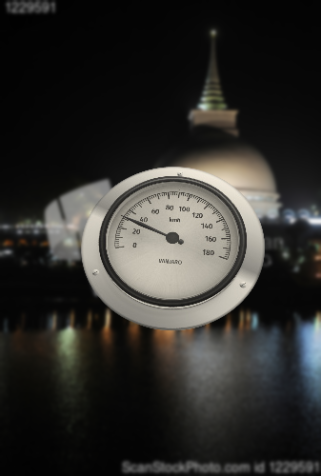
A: 30 (km/h)
